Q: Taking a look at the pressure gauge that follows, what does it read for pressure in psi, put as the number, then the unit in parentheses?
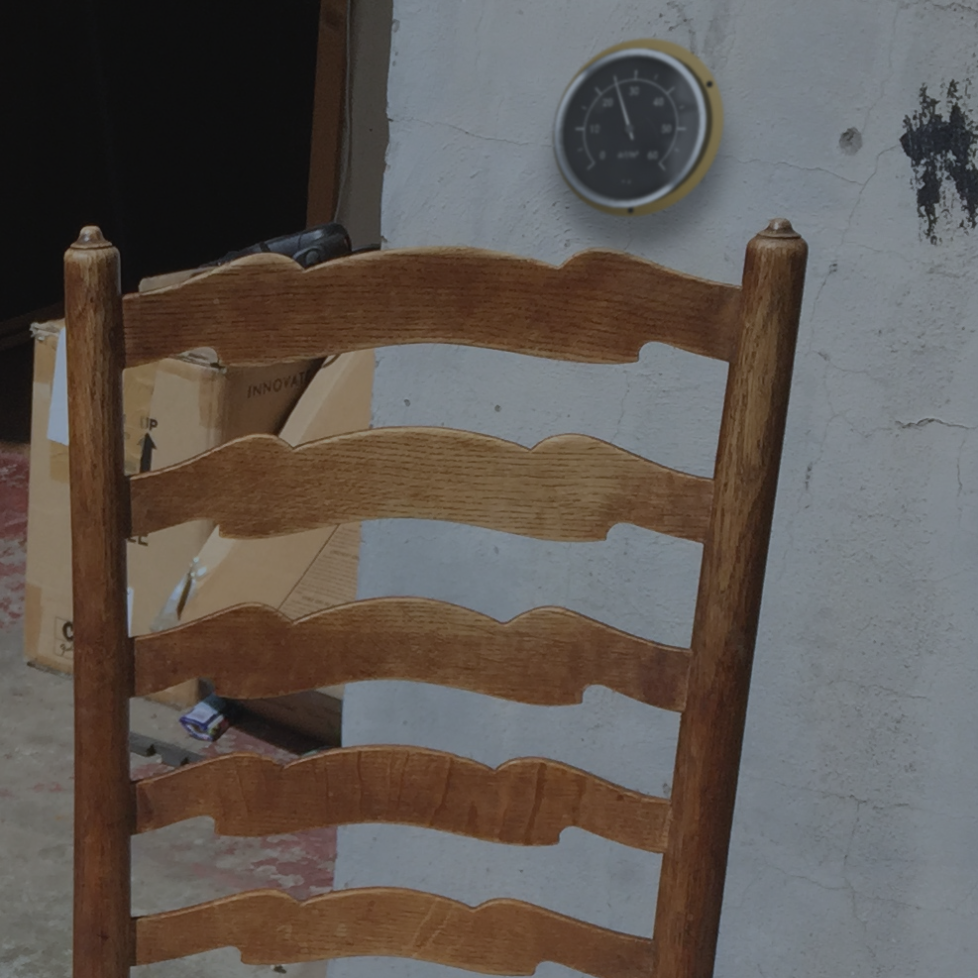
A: 25 (psi)
